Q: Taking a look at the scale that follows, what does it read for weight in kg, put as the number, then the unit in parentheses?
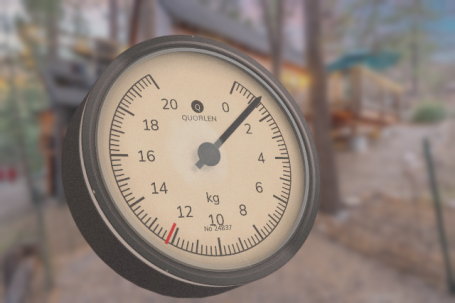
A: 1.2 (kg)
